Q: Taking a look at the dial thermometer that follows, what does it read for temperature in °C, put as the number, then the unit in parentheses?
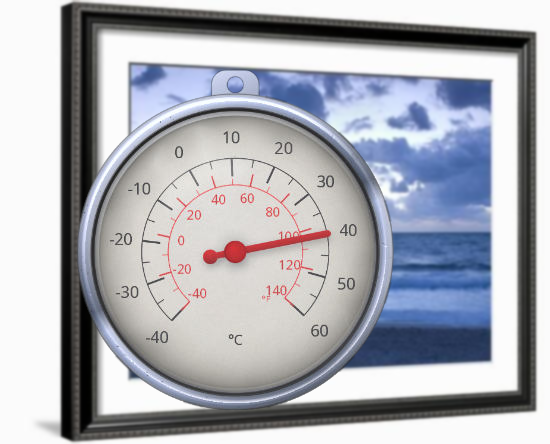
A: 40 (°C)
